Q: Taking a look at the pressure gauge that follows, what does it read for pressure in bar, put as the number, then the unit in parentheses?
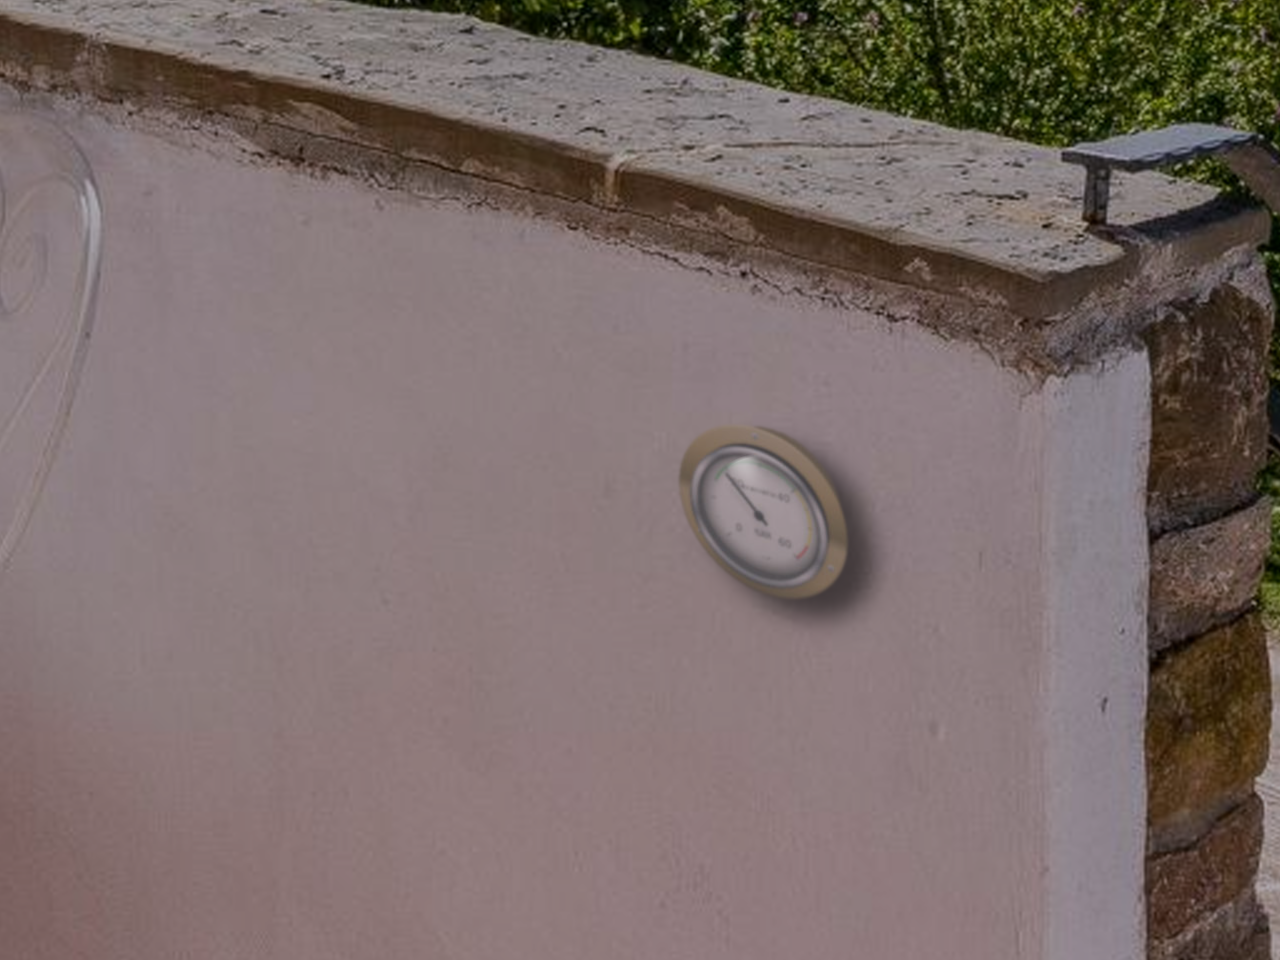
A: 20 (bar)
